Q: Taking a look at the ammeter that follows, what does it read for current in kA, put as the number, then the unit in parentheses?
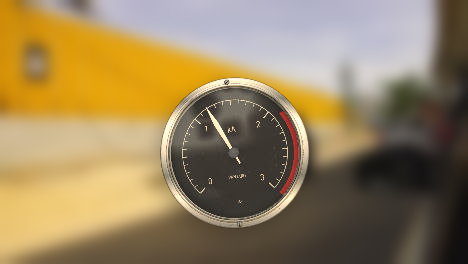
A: 1.2 (kA)
